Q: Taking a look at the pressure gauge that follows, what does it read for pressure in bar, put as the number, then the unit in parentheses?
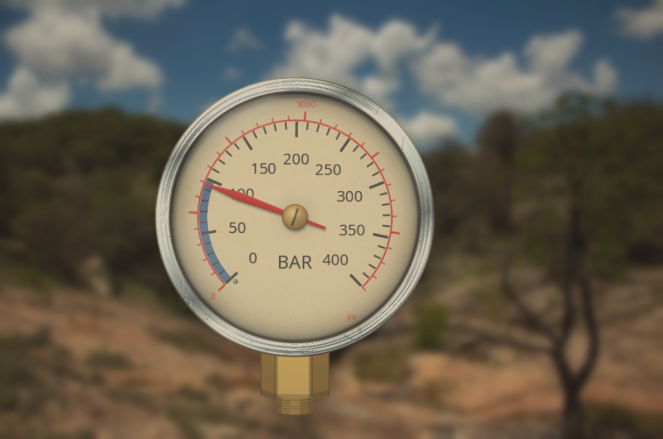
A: 95 (bar)
